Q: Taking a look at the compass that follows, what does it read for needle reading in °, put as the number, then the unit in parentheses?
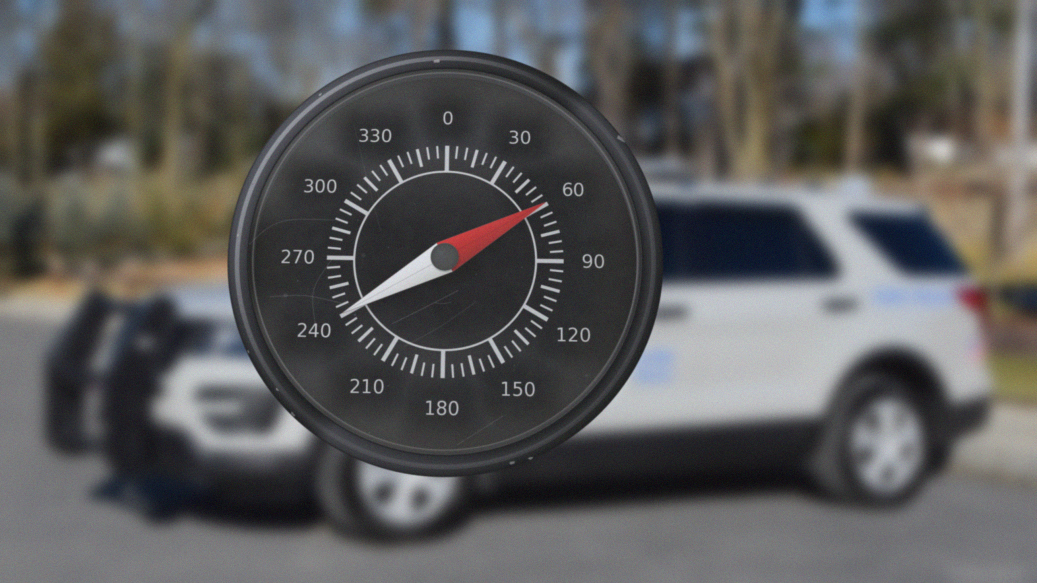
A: 60 (°)
